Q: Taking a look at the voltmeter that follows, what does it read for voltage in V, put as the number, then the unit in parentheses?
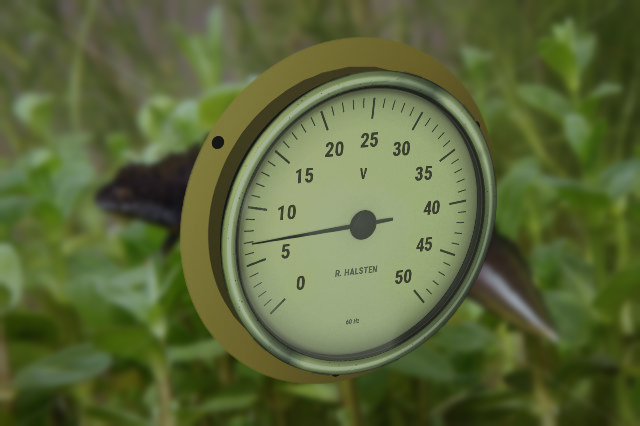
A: 7 (V)
